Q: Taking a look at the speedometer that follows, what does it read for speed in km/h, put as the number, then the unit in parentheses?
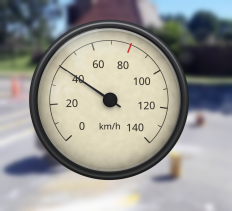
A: 40 (km/h)
